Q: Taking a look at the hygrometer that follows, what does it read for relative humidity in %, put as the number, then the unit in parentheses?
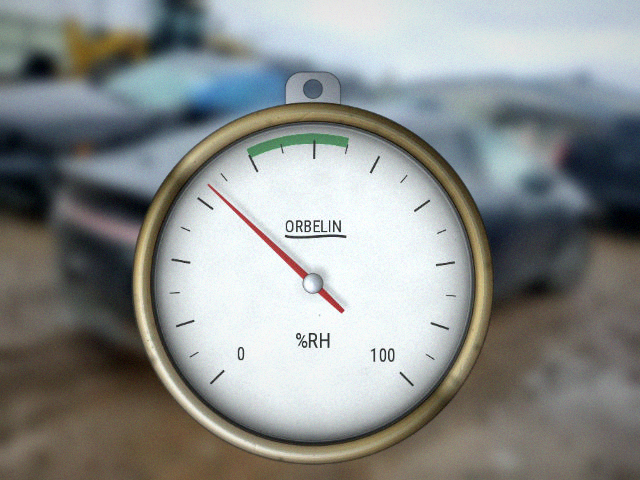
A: 32.5 (%)
